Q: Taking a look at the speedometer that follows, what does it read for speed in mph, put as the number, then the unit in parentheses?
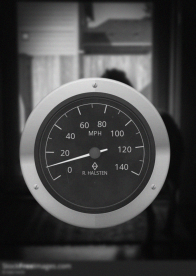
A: 10 (mph)
